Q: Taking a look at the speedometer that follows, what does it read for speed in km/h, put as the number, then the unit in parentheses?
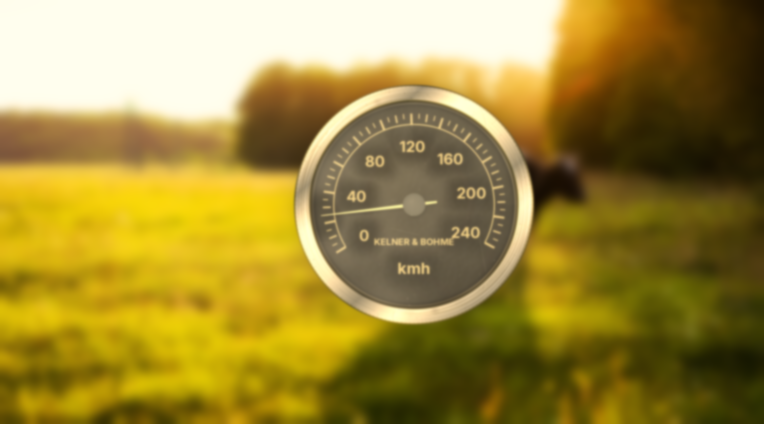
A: 25 (km/h)
